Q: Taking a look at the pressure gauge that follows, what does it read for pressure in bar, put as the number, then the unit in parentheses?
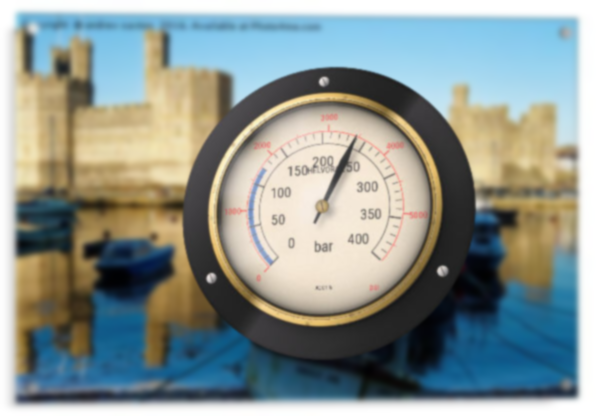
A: 240 (bar)
